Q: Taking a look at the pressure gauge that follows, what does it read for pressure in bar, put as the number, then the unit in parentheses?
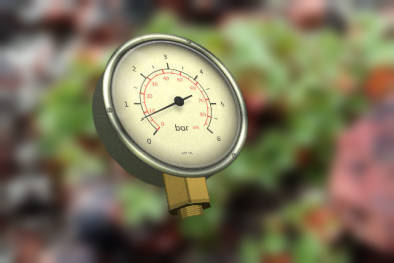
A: 0.5 (bar)
